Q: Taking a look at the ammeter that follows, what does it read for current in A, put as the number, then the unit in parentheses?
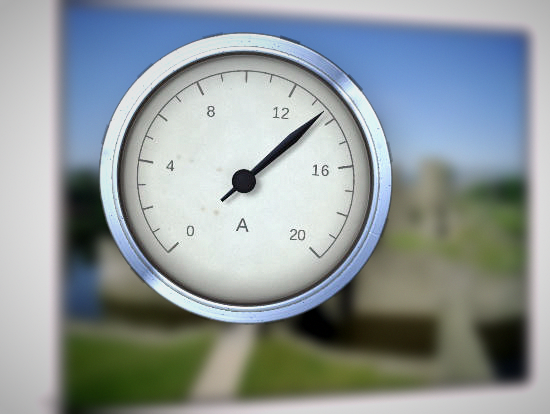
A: 13.5 (A)
